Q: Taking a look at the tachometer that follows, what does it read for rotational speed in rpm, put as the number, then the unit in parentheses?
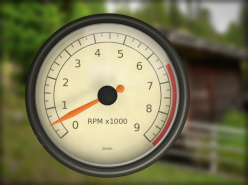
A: 500 (rpm)
